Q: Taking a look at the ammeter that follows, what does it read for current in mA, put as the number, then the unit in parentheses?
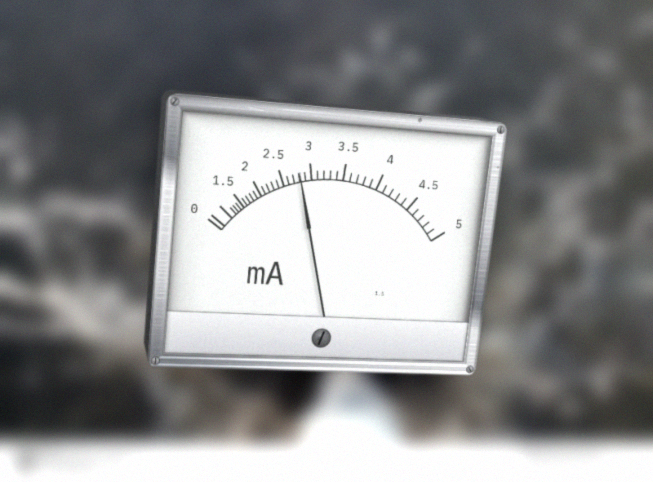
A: 2.8 (mA)
